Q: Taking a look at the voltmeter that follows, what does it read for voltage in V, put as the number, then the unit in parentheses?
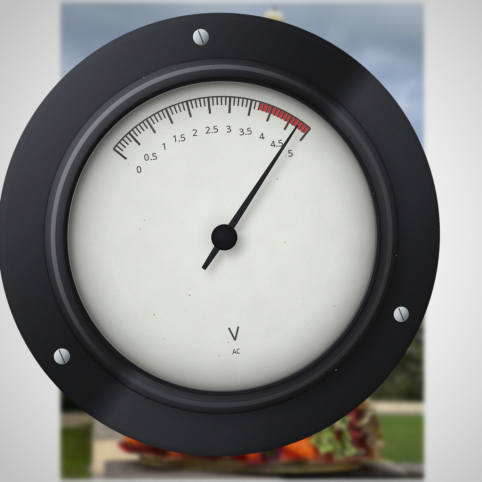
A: 4.7 (V)
